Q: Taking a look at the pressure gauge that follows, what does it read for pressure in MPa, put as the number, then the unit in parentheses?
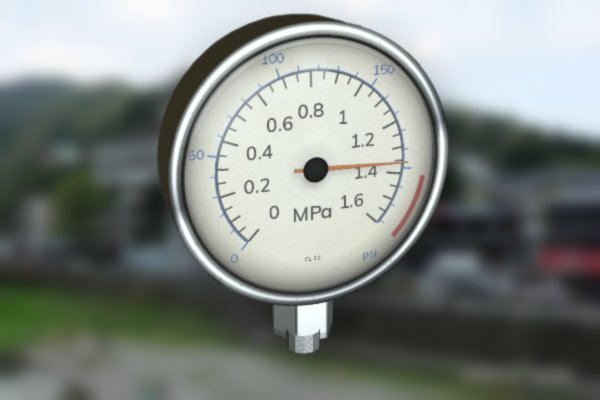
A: 1.35 (MPa)
